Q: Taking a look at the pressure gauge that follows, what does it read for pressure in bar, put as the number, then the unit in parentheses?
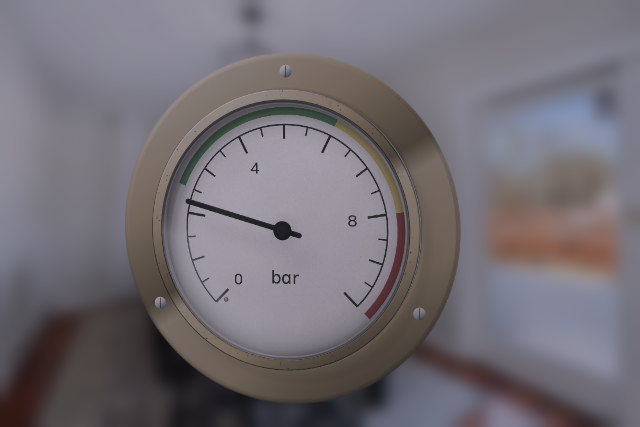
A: 2.25 (bar)
